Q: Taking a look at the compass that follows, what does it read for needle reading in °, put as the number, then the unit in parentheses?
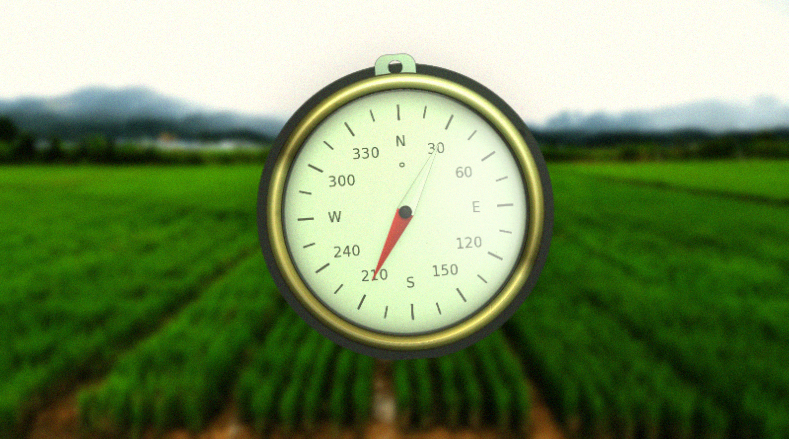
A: 210 (°)
